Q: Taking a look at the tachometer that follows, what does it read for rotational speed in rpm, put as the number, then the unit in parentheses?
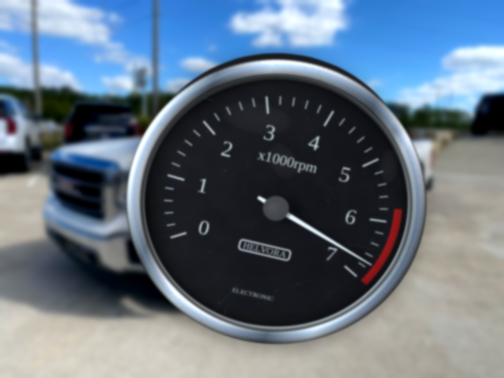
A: 6700 (rpm)
